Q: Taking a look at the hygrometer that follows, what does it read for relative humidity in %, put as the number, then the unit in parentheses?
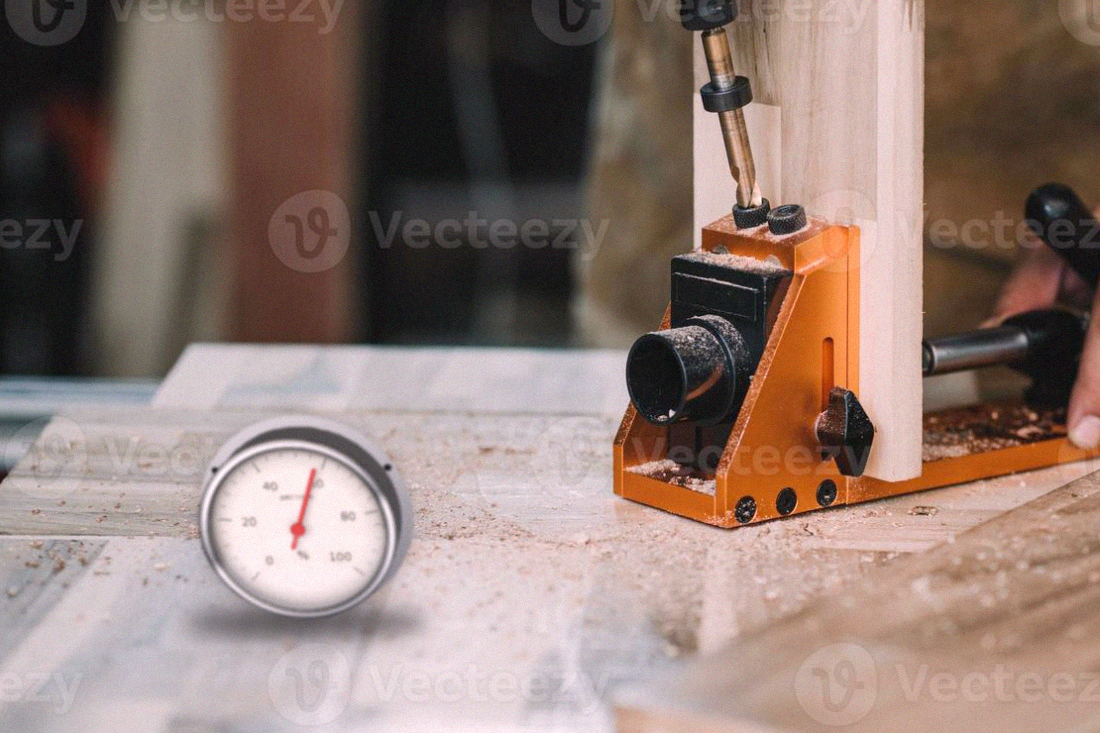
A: 58 (%)
